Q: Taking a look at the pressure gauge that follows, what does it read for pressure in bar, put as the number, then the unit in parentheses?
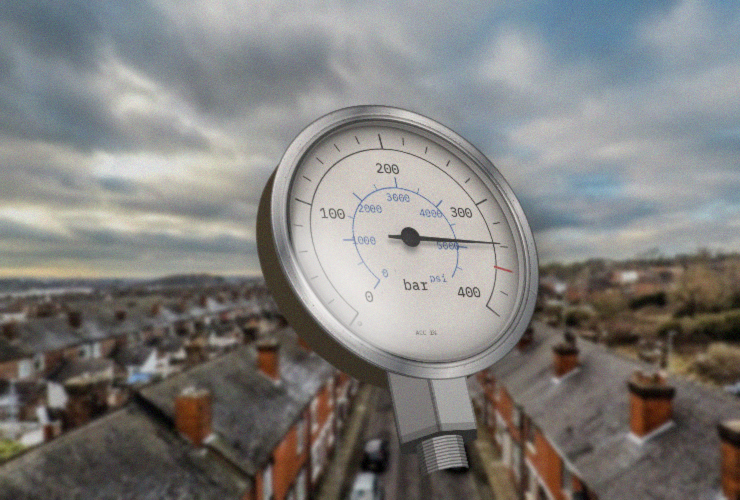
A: 340 (bar)
